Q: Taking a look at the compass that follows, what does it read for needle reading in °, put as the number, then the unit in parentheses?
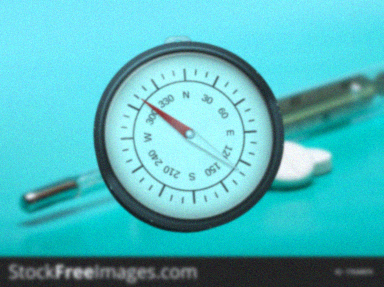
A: 310 (°)
